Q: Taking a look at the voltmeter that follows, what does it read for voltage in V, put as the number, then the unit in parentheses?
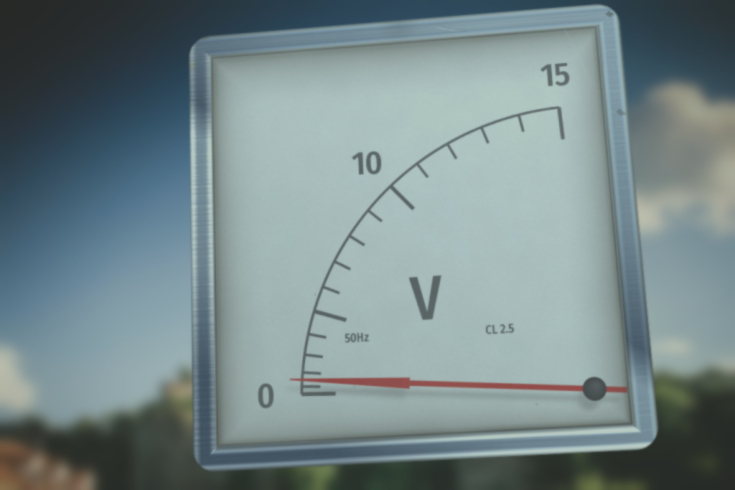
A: 1.5 (V)
